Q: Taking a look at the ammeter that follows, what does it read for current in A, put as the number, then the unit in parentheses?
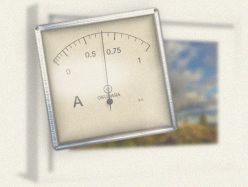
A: 0.65 (A)
